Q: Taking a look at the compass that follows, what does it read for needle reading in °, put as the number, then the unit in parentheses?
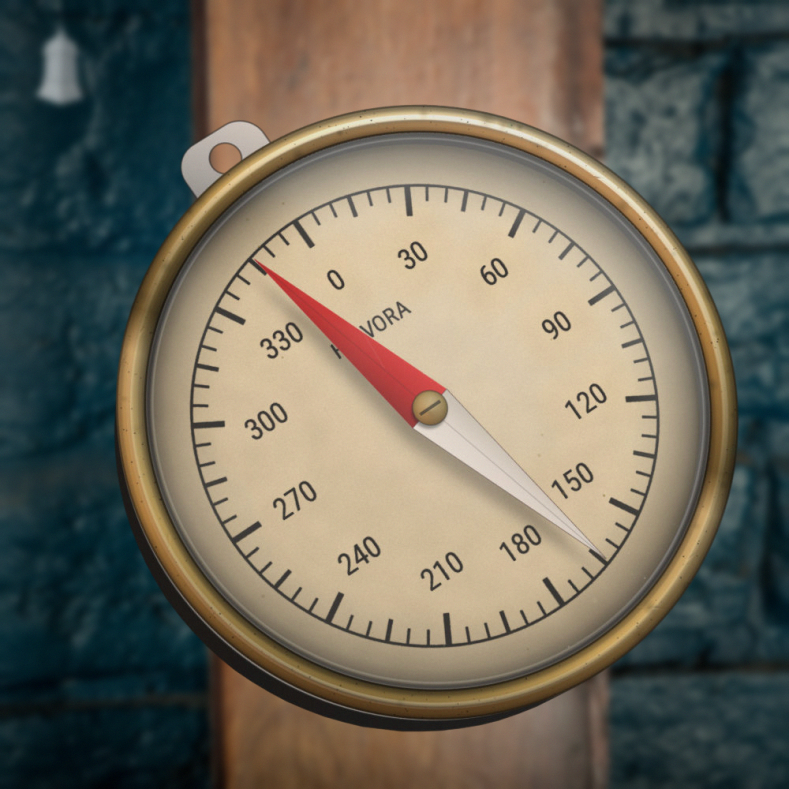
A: 345 (°)
